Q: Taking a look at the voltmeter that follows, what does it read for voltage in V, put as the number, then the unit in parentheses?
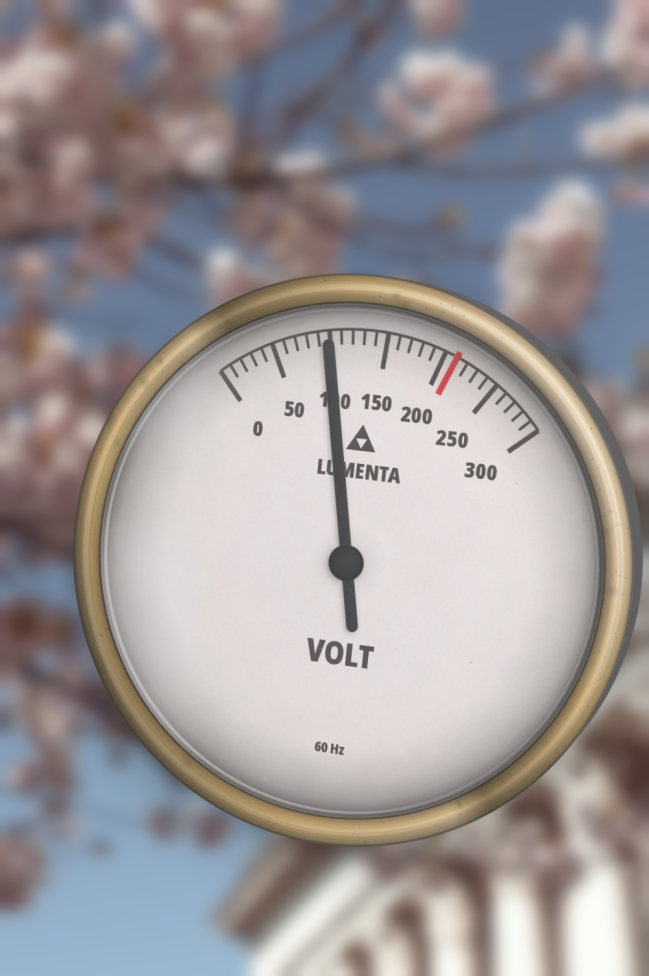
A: 100 (V)
